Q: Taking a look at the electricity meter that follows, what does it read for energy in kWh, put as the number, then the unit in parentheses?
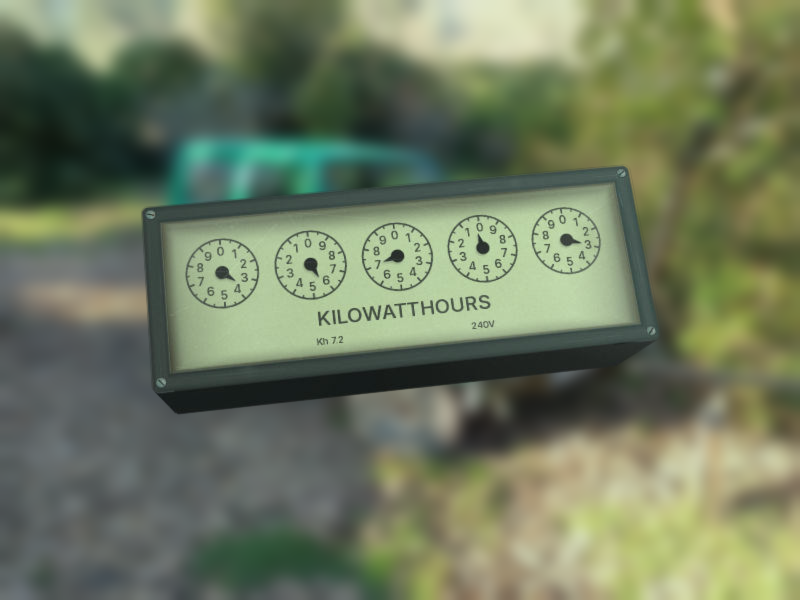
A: 35703 (kWh)
